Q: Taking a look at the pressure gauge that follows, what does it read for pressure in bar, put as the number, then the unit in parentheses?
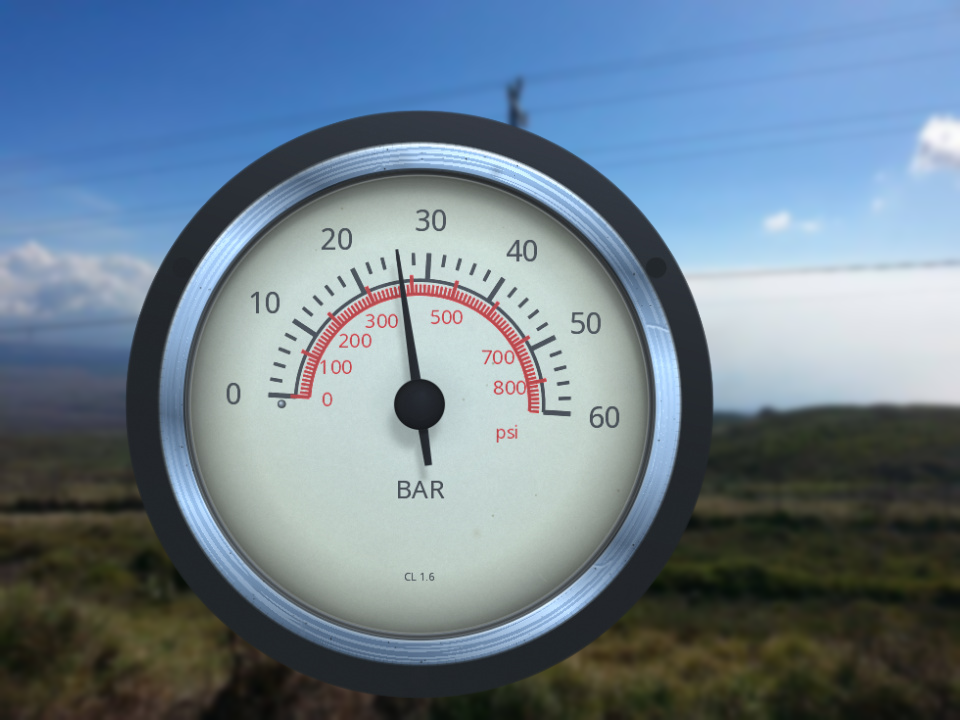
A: 26 (bar)
